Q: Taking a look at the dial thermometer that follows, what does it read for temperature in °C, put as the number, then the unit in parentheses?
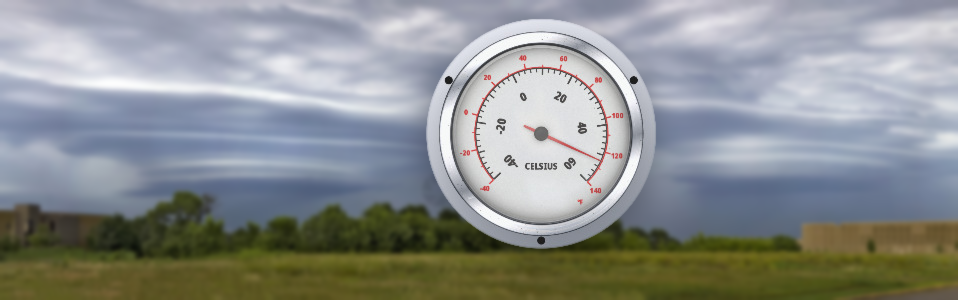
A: 52 (°C)
